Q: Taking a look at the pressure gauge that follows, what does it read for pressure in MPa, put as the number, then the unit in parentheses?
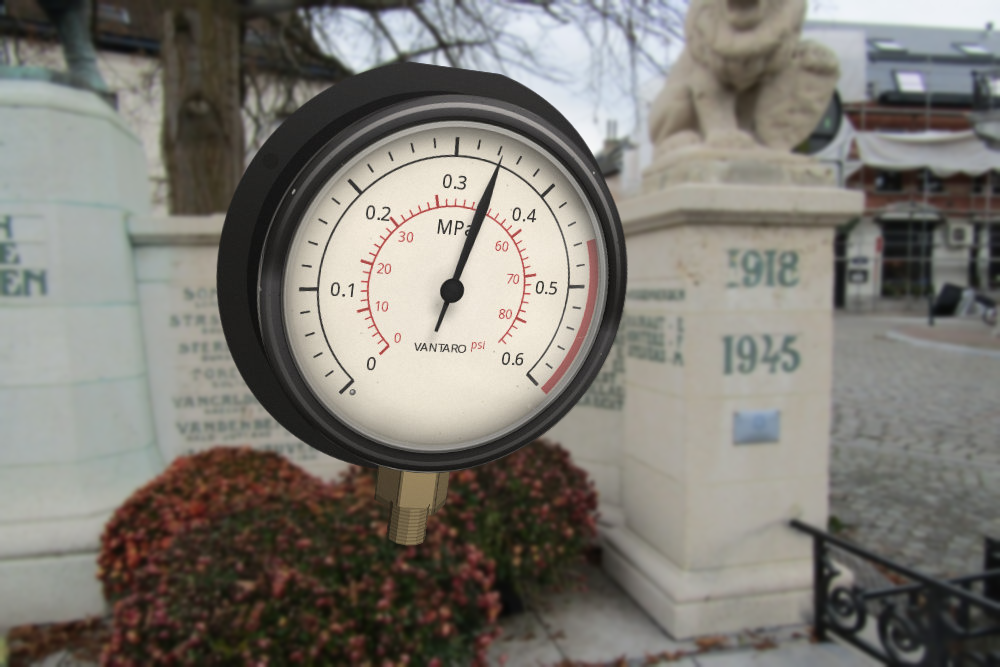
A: 0.34 (MPa)
